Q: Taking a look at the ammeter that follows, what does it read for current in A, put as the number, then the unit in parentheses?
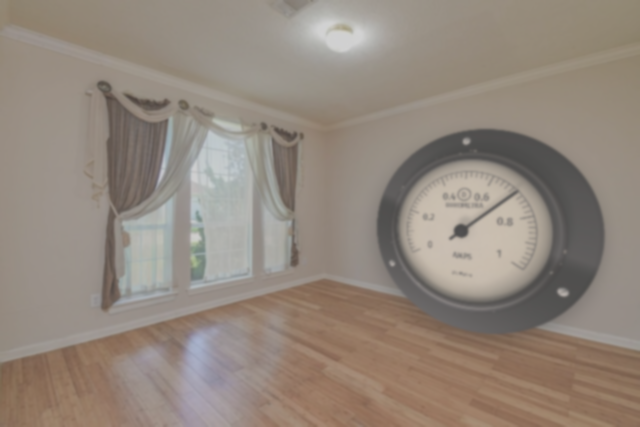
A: 0.7 (A)
